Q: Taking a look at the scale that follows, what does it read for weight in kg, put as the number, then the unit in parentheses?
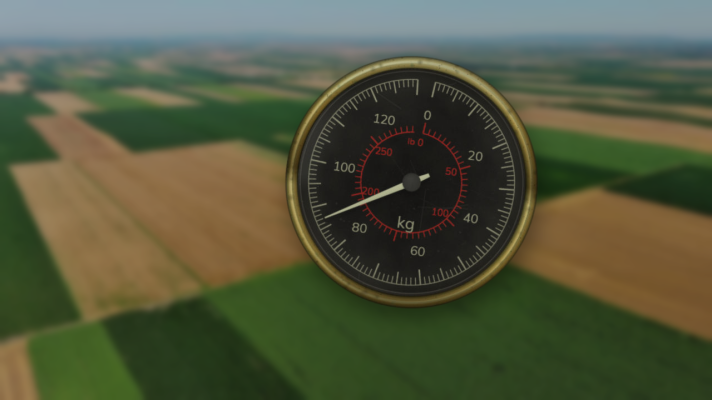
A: 87 (kg)
